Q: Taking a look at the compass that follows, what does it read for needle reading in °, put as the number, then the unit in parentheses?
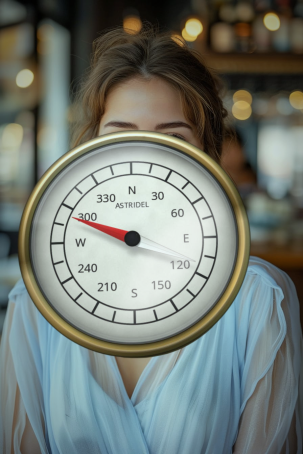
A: 292.5 (°)
